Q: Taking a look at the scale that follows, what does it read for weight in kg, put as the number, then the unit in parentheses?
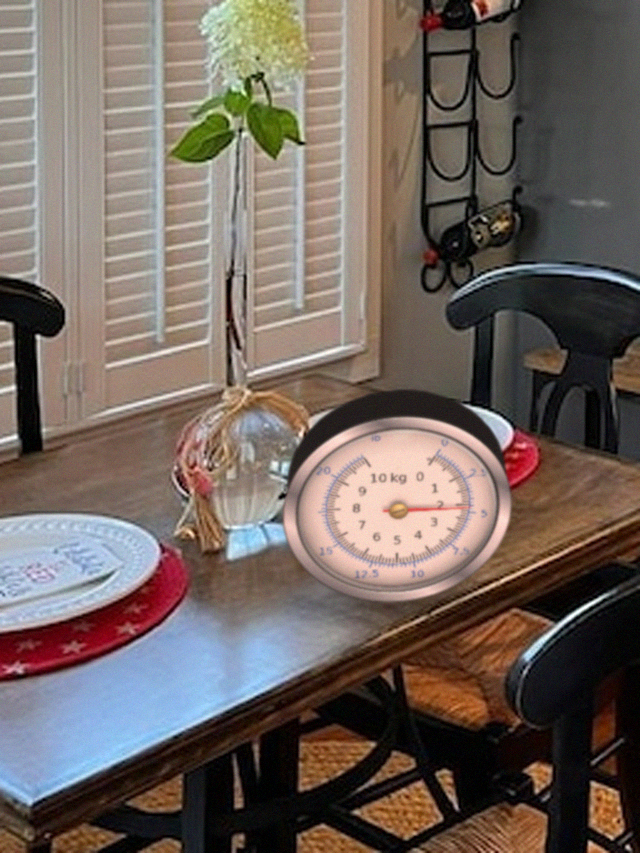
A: 2 (kg)
